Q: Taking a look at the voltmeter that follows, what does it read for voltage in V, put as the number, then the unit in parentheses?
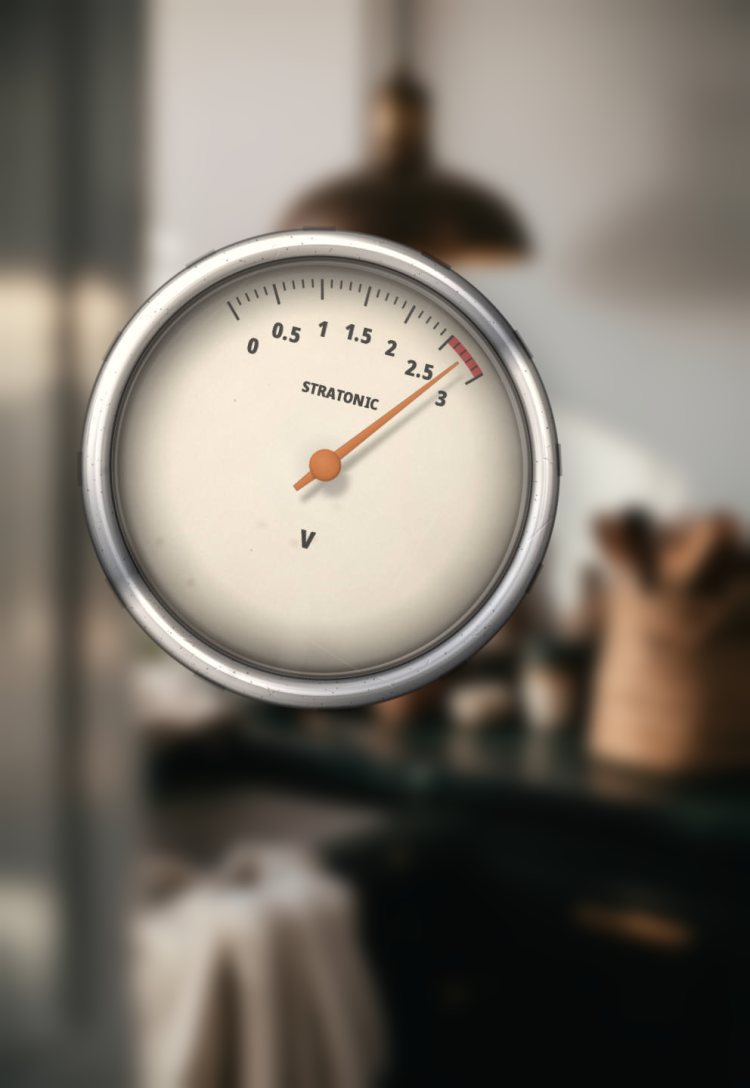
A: 2.75 (V)
